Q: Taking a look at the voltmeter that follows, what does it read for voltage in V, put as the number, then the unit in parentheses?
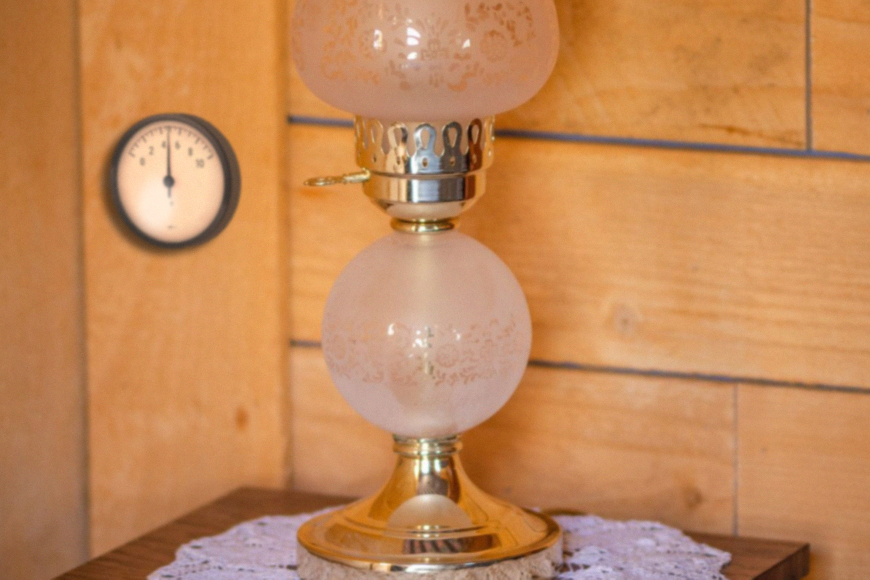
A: 5 (V)
